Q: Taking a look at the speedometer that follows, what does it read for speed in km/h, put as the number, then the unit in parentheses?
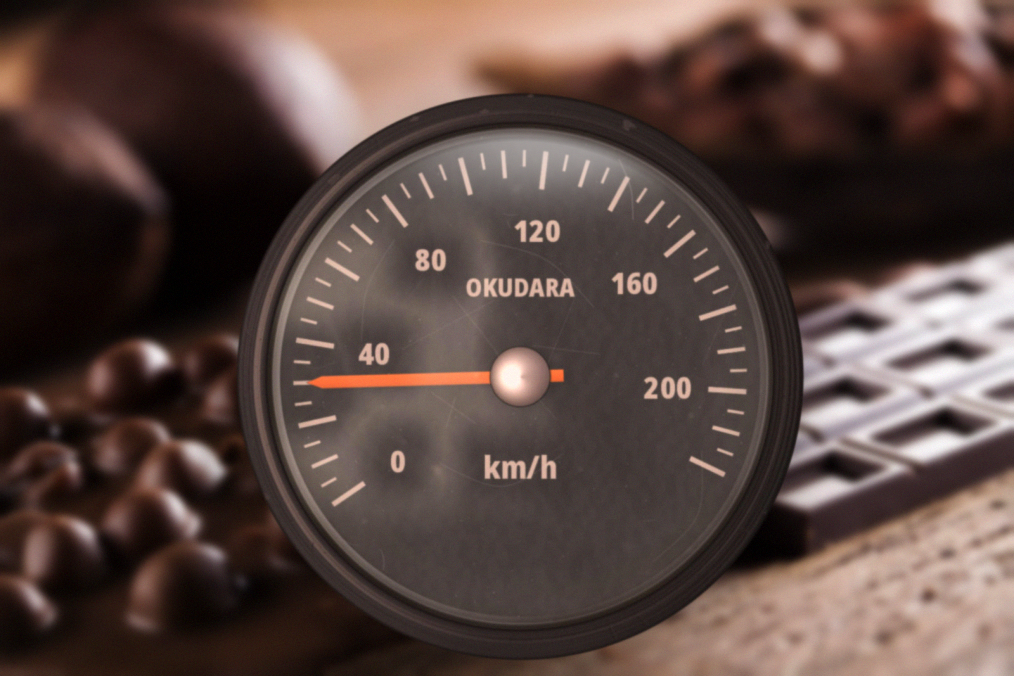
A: 30 (km/h)
